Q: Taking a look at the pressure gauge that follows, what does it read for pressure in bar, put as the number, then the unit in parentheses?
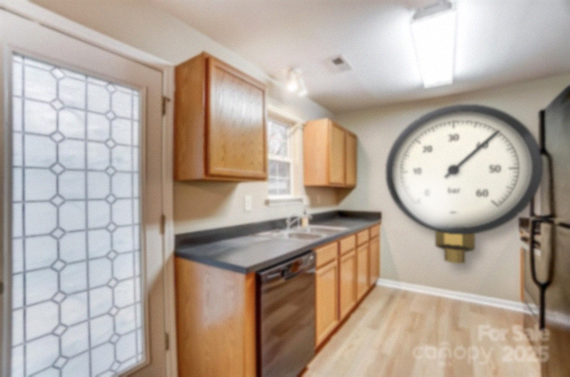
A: 40 (bar)
